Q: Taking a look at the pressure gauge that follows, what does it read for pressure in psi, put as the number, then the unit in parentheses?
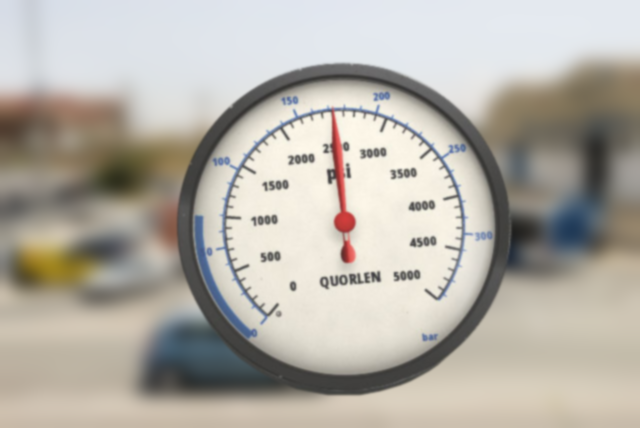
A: 2500 (psi)
